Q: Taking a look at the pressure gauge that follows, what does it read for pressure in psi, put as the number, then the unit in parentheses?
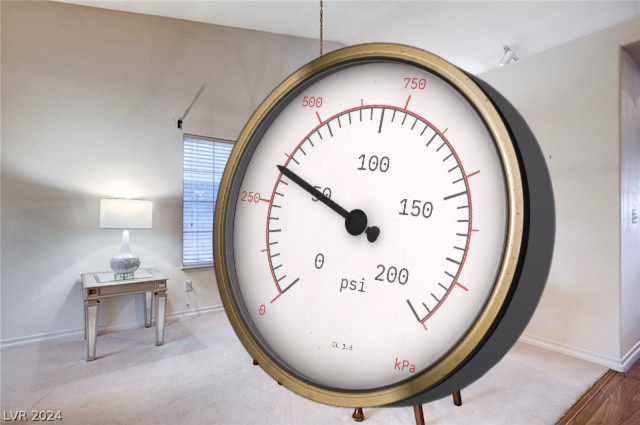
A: 50 (psi)
